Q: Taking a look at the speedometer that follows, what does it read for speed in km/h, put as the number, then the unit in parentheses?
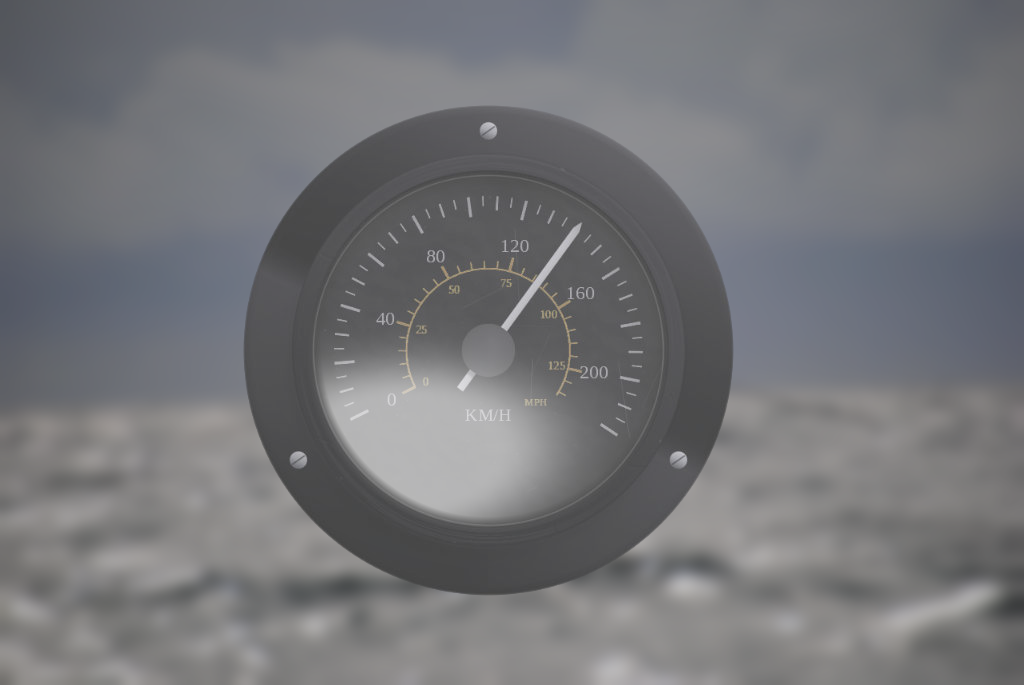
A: 140 (km/h)
